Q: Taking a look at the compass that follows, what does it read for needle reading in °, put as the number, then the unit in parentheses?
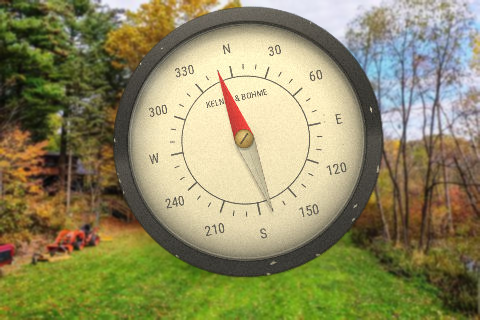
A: 350 (°)
